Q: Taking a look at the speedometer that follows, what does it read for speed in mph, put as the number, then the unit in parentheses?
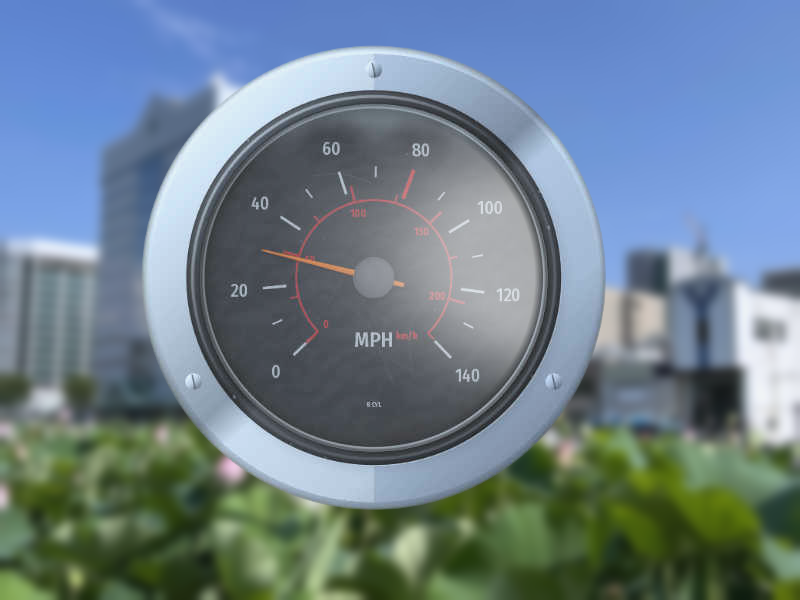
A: 30 (mph)
